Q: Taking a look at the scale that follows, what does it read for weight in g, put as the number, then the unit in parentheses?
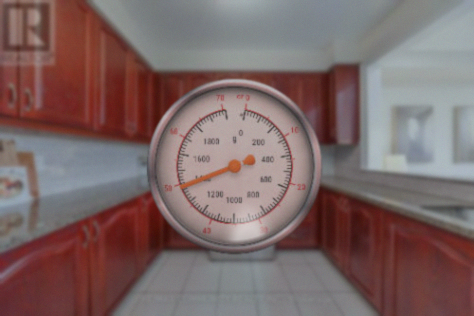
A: 1400 (g)
